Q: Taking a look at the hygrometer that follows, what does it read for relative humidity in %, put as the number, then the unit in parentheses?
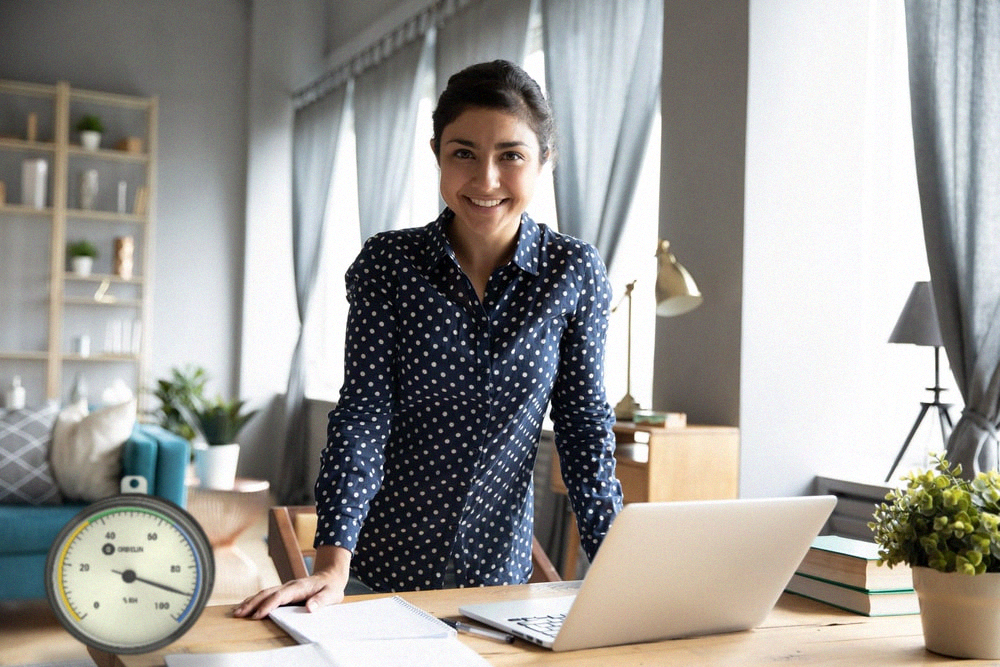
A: 90 (%)
